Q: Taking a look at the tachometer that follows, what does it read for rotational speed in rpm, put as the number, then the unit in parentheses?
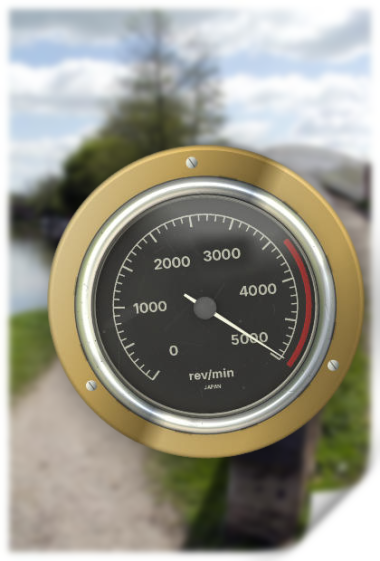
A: 4950 (rpm)
